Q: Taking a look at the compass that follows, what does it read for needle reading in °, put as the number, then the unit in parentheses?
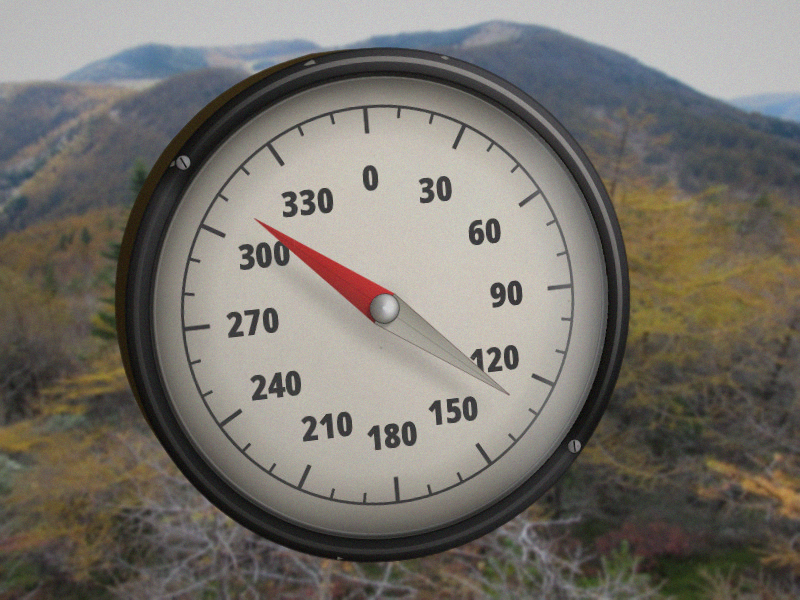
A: 310 (°)
